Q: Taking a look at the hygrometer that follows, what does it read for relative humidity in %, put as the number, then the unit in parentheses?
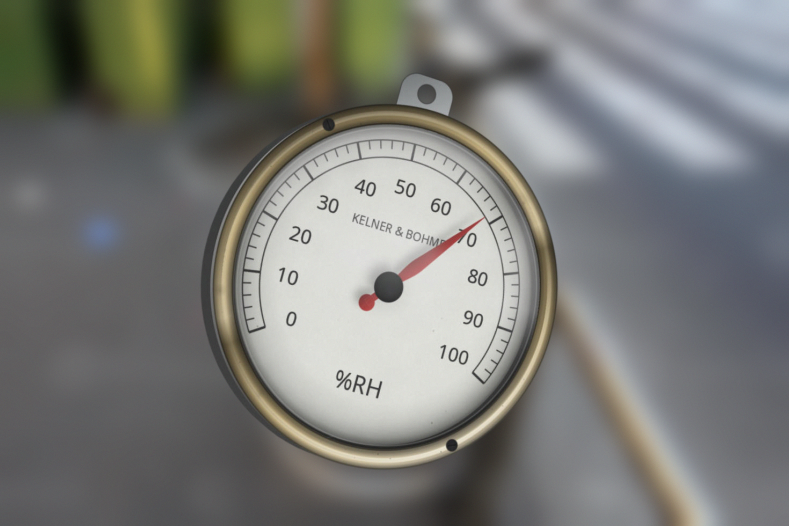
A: 68 (%)
